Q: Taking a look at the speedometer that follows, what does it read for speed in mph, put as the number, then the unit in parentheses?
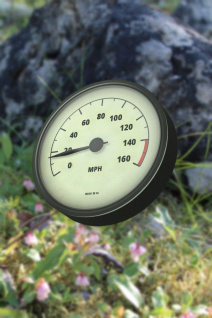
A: 15 (mph)
